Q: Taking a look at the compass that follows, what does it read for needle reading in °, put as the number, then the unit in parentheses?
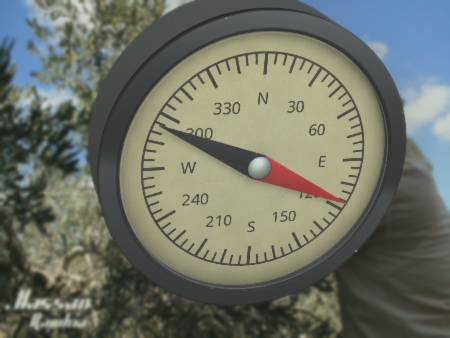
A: 115 (°)
